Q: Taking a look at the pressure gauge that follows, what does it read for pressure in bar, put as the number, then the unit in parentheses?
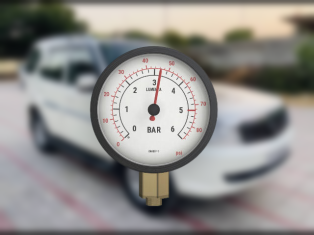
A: 3.2 (bar)
